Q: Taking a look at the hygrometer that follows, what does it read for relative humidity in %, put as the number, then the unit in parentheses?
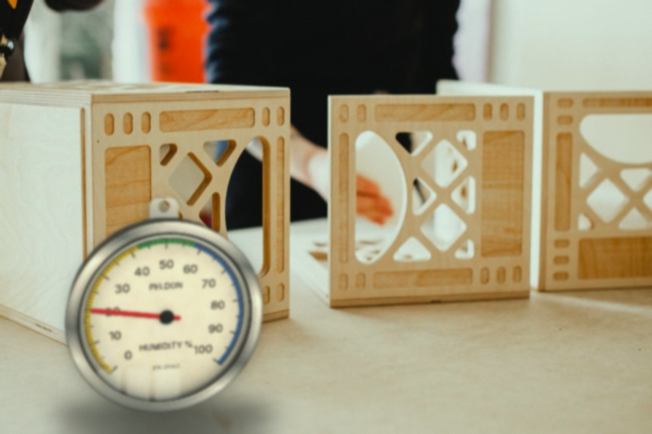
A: 20 (%)
